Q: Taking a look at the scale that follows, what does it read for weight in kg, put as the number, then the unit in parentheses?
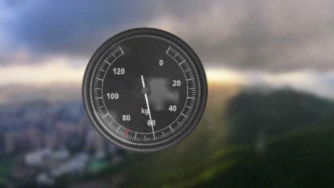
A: 60 (kg)
